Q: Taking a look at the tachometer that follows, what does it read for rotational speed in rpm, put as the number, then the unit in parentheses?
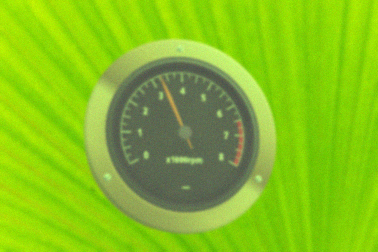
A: 3250 (rpm)
